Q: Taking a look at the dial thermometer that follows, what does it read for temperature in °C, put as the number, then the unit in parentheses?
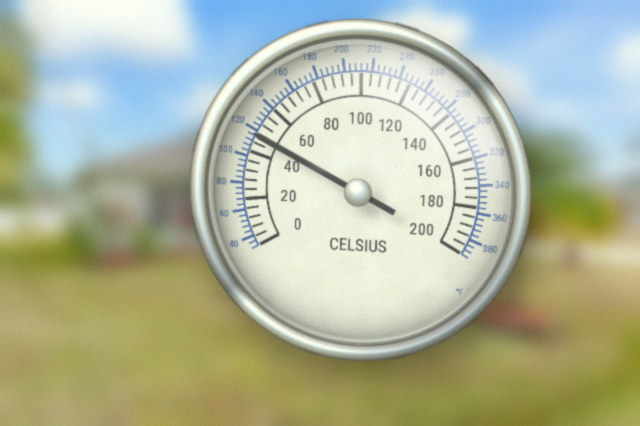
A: 48 (°C)
